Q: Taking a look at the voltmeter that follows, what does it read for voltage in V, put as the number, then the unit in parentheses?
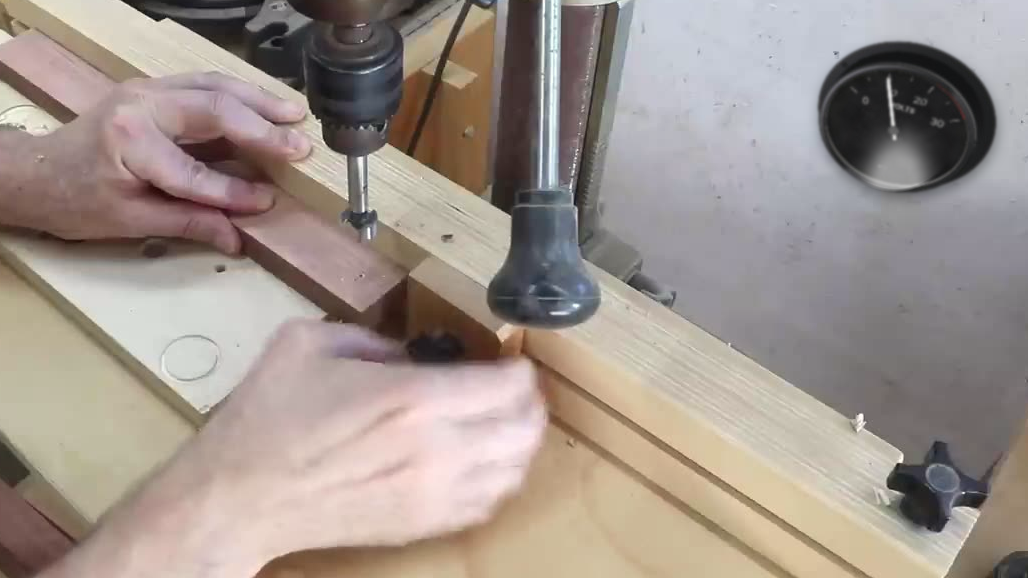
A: 10 (V)
